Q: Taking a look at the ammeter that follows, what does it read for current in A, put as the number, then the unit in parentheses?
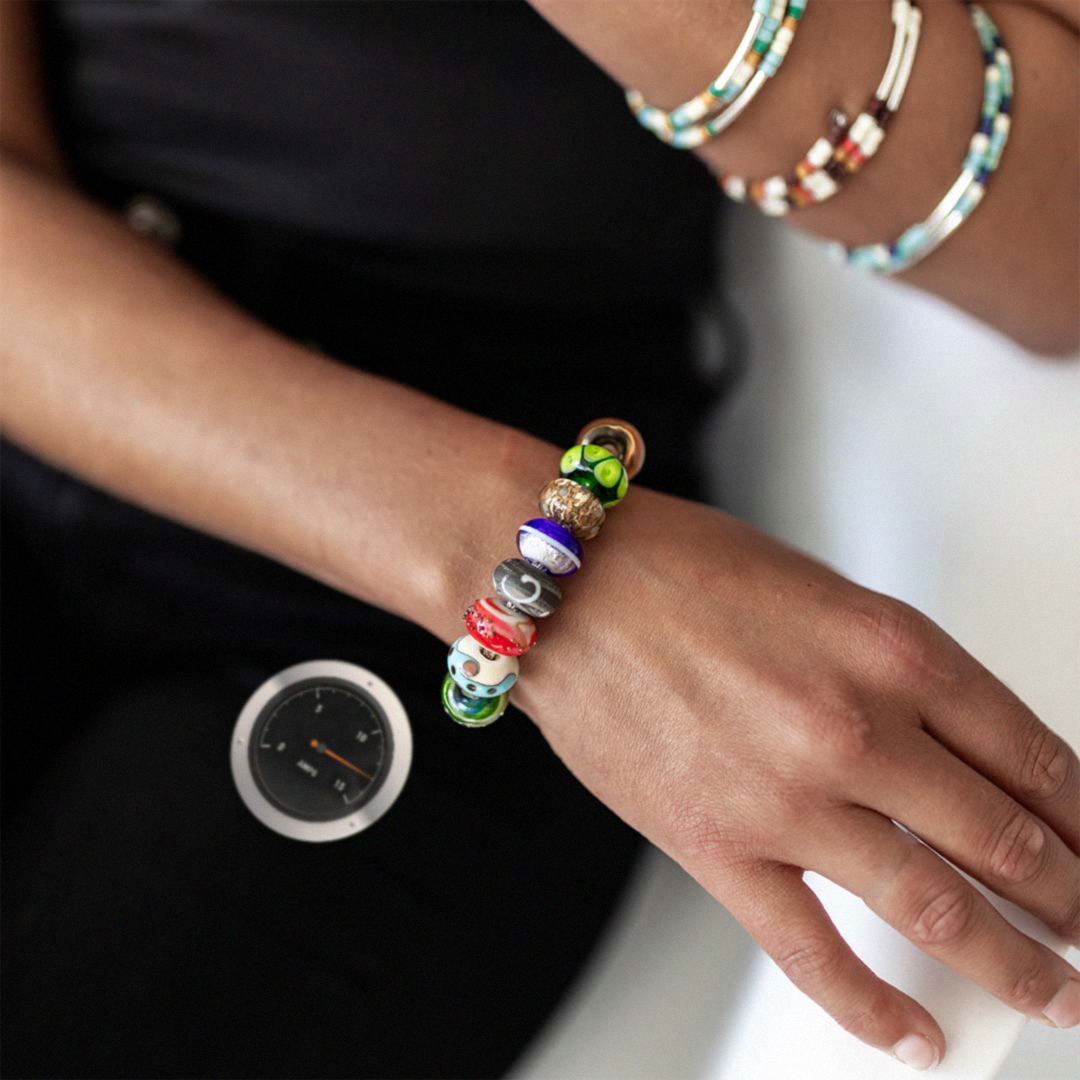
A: 13 (A)
